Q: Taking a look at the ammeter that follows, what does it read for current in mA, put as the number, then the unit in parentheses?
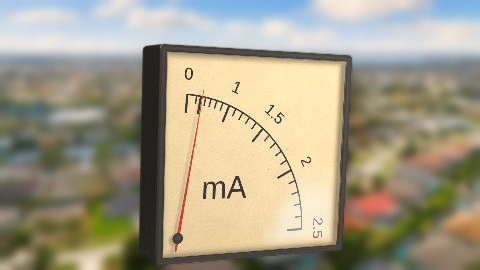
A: 0.5 (mA)
